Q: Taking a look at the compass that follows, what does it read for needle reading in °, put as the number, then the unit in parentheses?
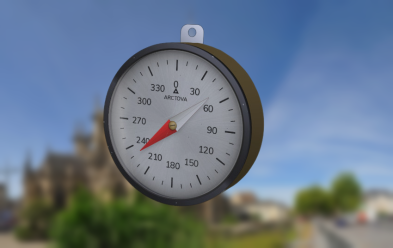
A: 230 (°)
